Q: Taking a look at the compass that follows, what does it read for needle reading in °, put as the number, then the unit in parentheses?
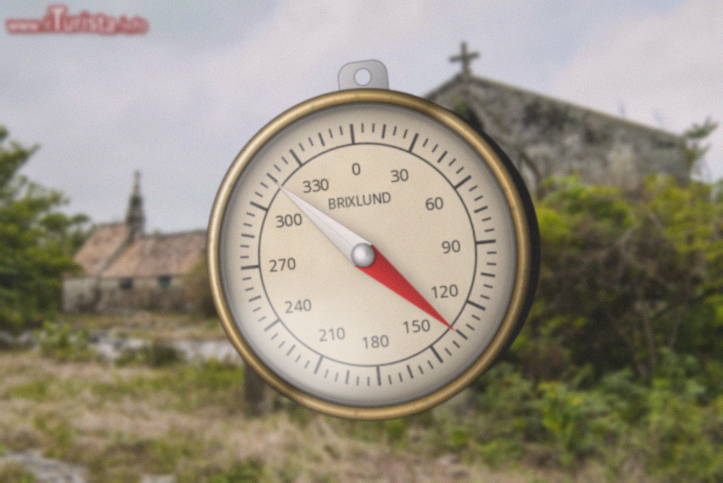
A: 135 (°)
